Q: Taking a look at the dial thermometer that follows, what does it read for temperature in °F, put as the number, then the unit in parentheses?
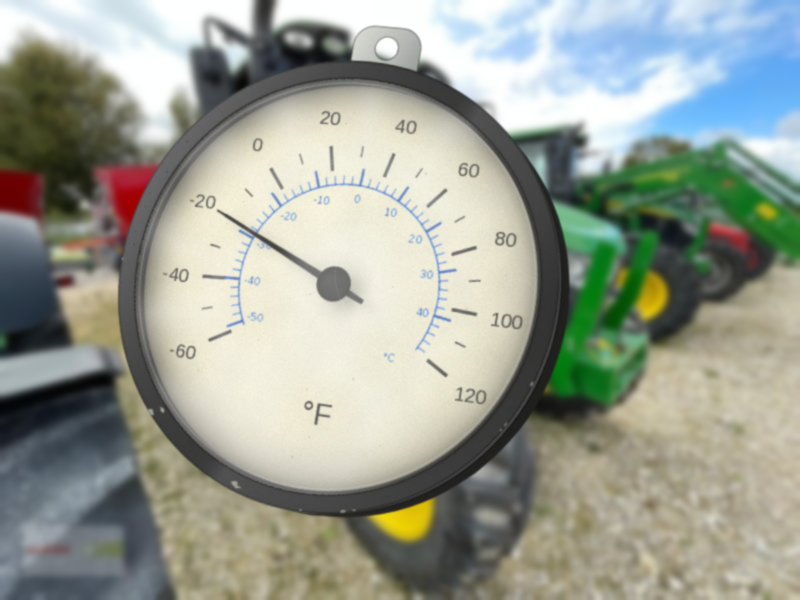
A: -20 (°F)
